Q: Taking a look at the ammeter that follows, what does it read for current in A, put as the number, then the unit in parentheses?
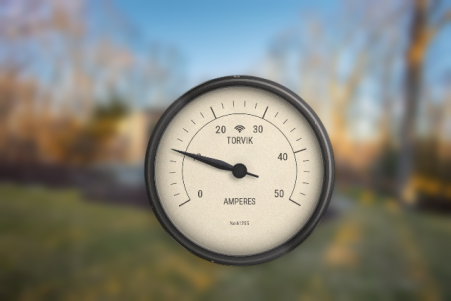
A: 10 (A)
